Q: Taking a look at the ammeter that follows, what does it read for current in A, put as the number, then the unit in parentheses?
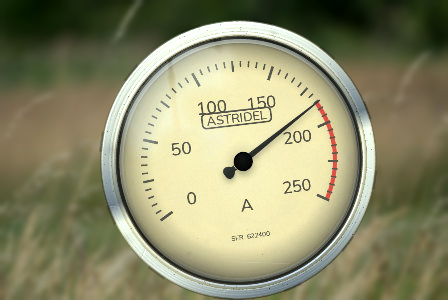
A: 185 (A)
